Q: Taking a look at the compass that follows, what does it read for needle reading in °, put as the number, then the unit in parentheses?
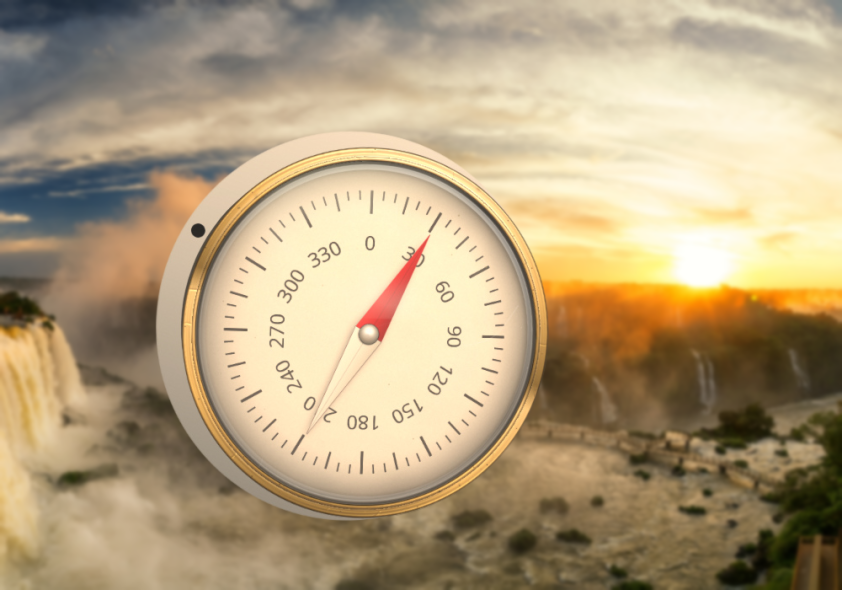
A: 30 (°)
